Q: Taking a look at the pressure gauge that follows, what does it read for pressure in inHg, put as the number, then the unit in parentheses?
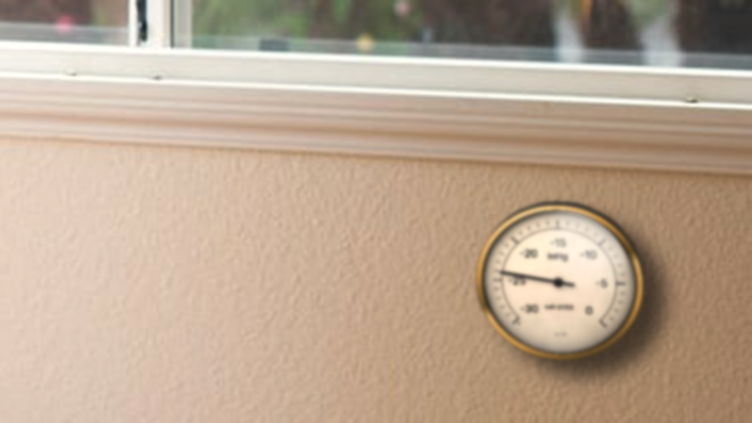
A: -24 (inHg)
